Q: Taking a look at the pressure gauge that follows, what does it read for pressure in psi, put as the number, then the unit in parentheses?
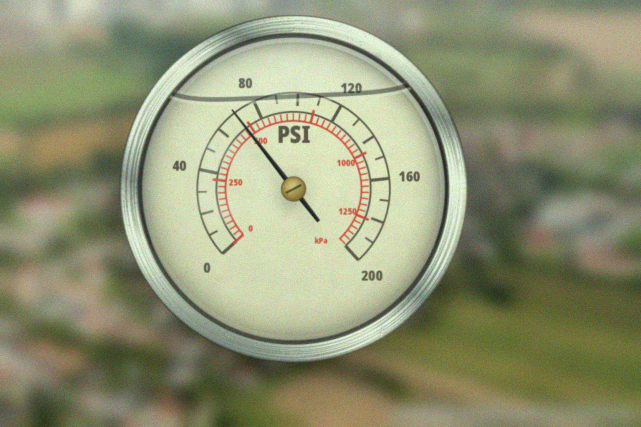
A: 70 (psi)
